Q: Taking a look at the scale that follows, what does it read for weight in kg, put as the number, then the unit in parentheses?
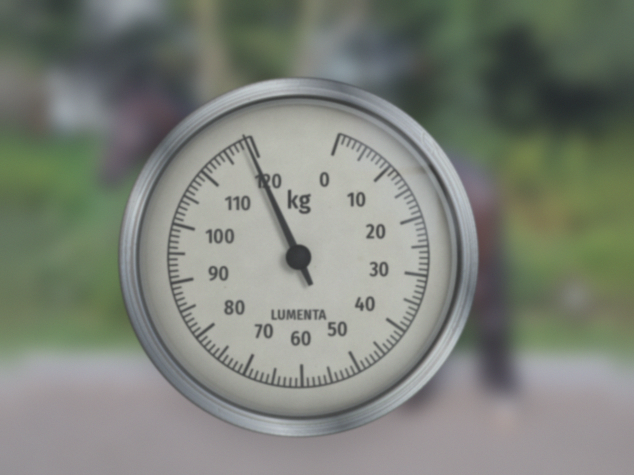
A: 119 (kg)
